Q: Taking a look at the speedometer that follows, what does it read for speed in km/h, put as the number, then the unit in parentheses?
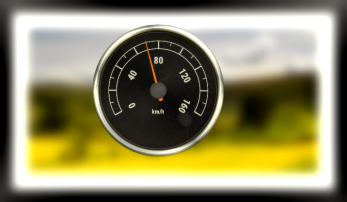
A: 70 (km/h)
